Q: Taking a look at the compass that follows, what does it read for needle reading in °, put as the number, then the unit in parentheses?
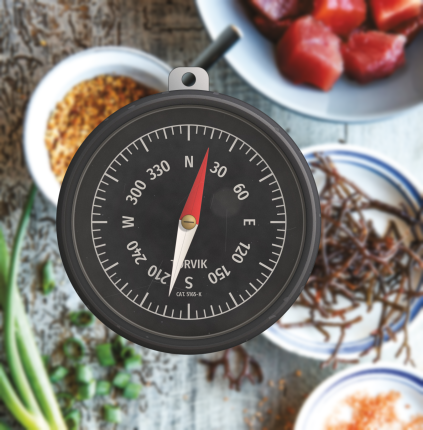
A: 15 (°)
